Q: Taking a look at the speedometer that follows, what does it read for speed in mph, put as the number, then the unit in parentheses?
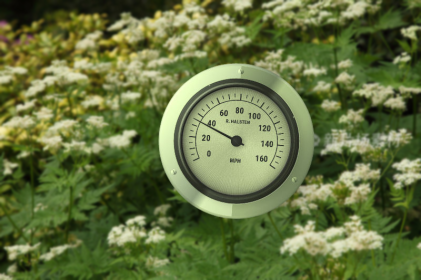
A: 35 (mph)
